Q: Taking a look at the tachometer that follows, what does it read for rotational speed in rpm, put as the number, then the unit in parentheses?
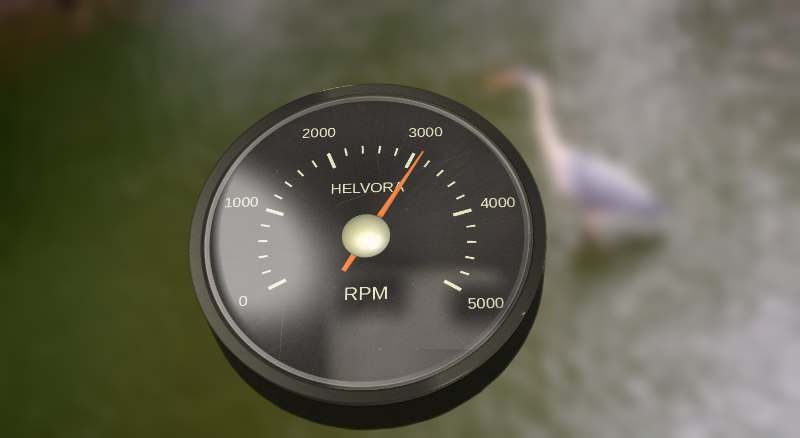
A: 3100 (rpm)
